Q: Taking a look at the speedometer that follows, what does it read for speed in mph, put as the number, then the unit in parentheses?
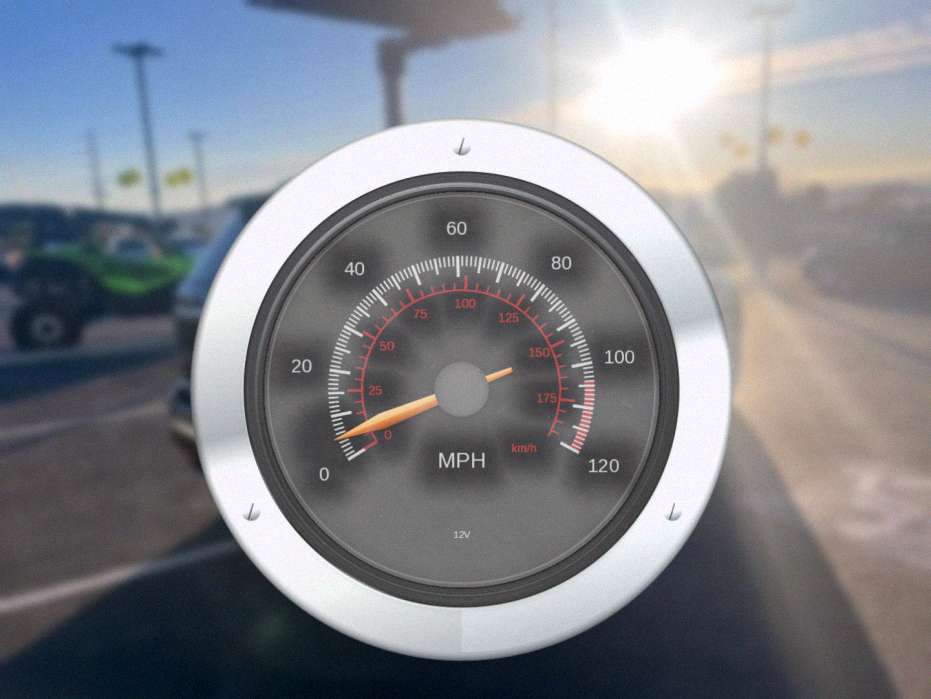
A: 5 (mph)
